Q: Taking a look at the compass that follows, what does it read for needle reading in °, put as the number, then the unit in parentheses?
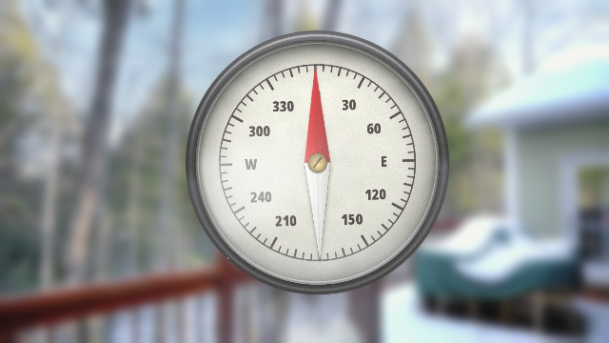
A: 0 (°)
